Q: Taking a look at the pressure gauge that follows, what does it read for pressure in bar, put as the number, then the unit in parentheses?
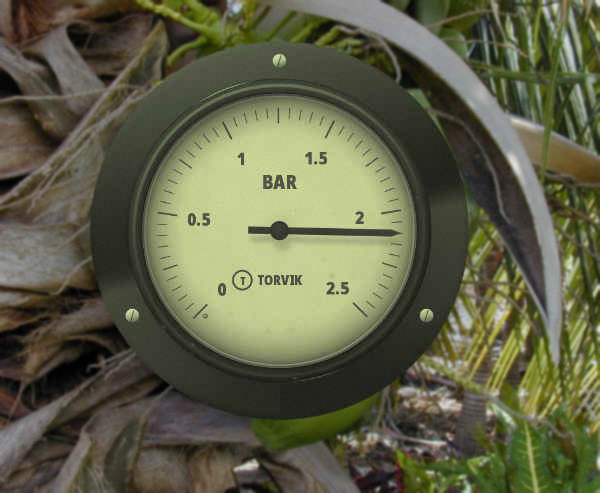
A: 2.1 (bar)
